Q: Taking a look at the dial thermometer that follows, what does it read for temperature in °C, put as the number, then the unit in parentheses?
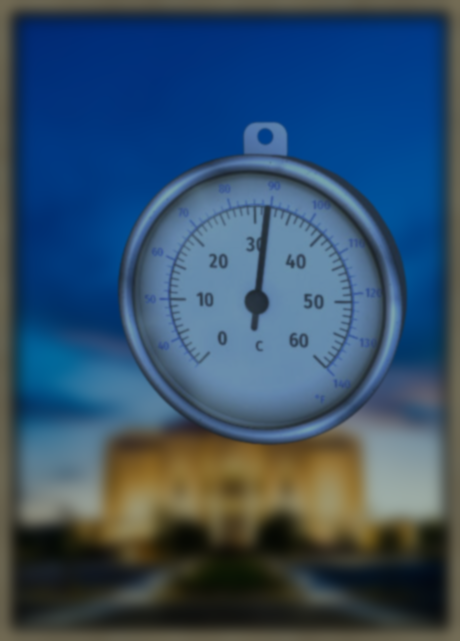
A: 32 (°C)
